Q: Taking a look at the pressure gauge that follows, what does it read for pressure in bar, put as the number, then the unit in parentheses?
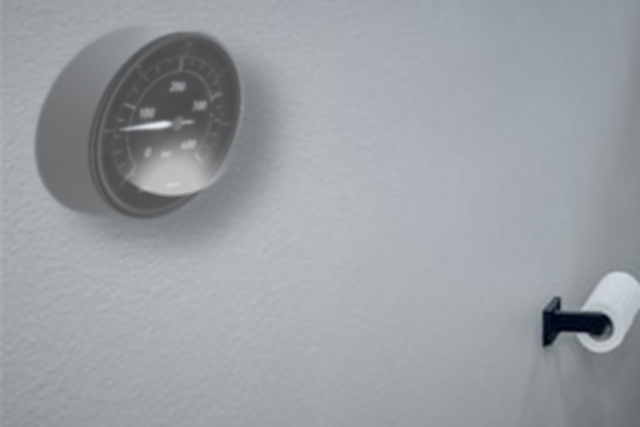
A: 70 (bar)
